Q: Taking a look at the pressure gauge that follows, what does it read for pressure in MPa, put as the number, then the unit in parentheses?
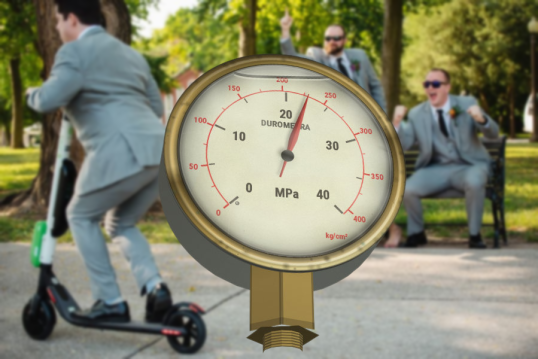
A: 22.5 (MPa)
